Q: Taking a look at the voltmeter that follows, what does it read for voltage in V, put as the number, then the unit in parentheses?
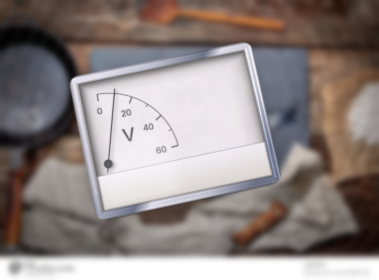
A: 10 (V)
